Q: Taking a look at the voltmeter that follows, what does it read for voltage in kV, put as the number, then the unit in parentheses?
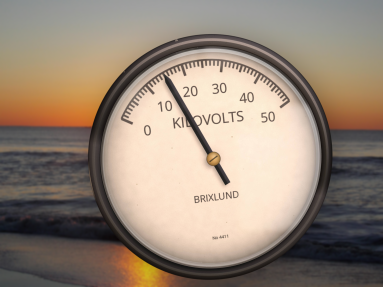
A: 15 (kV)
